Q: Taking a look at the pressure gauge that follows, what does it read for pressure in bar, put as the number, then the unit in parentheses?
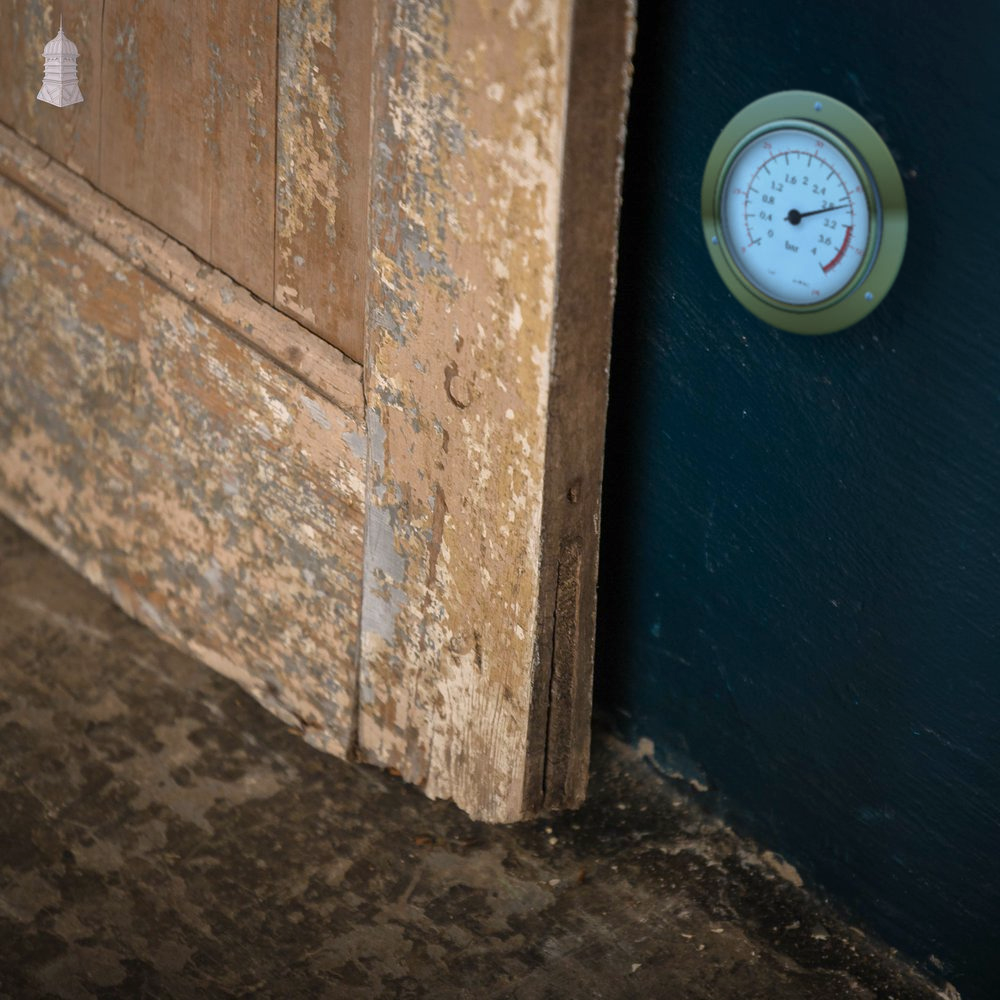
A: 2.9 (bar)
